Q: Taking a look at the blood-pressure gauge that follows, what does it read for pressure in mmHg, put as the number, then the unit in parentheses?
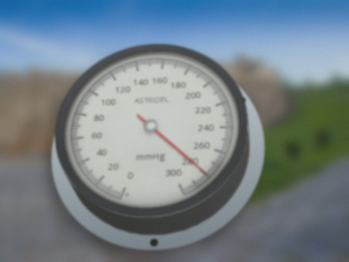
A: 280 (mmHg)
